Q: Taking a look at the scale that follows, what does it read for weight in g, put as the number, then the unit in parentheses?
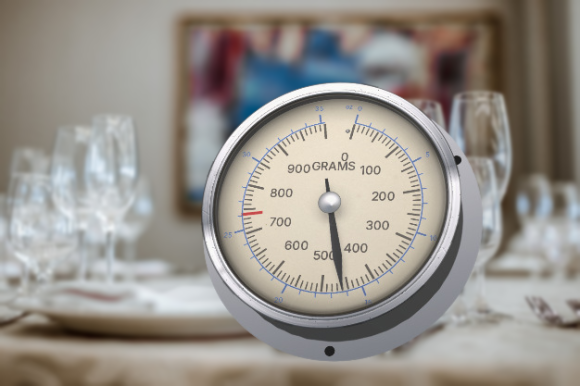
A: 460 (g)
